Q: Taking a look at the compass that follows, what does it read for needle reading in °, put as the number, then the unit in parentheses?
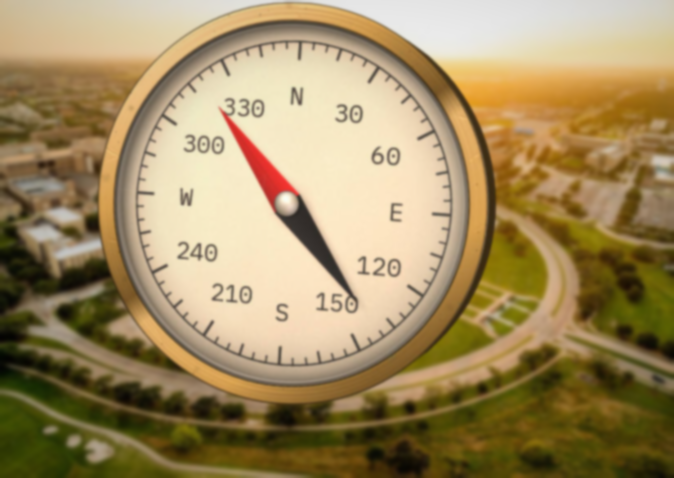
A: 320 (°)
